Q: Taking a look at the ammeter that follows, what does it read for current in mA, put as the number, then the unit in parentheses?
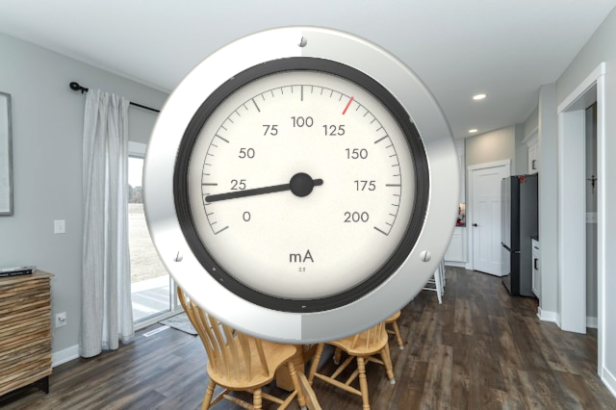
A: 17.5 (mA)
